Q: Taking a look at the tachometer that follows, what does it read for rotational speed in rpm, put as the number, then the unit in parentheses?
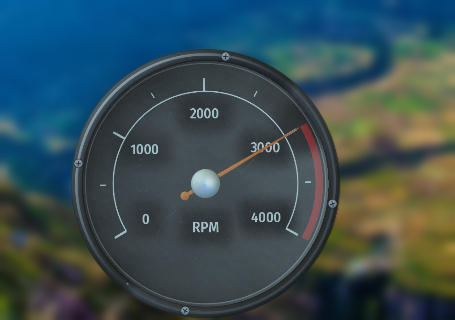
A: 3000 (rpm)
